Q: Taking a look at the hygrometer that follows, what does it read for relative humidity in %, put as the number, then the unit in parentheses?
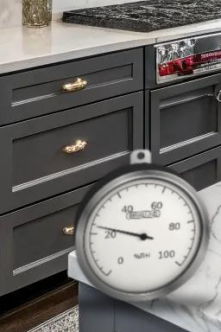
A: 24 (%)
